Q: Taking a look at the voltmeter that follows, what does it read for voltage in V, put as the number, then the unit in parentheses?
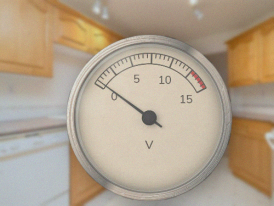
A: 0.5 (V)
